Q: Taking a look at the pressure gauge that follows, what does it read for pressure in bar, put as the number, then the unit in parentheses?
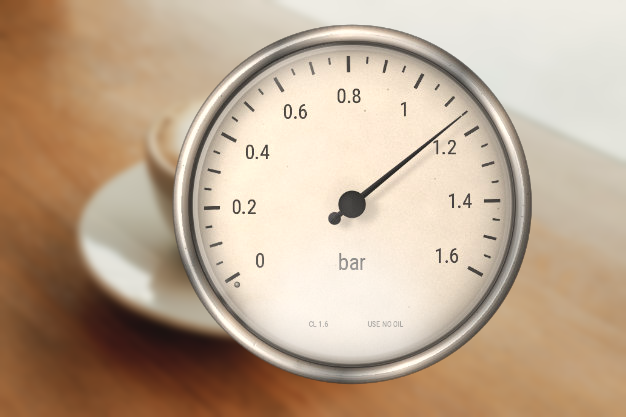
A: 1.15 (bar)
